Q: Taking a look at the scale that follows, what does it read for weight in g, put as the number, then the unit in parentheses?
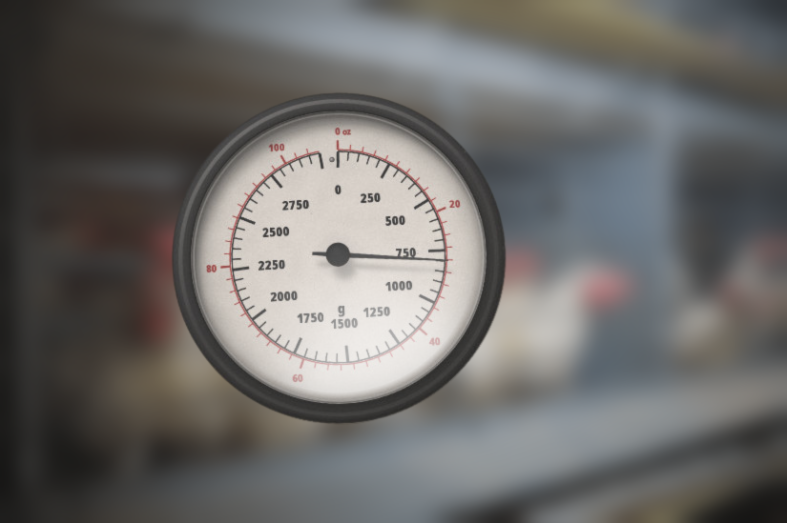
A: 800 (g)
